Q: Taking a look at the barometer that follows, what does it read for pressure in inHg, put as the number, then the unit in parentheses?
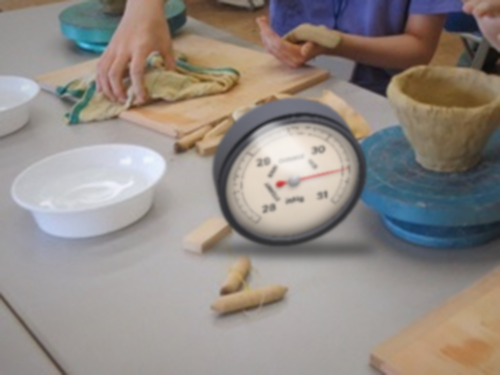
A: 30.5 (inHg)
